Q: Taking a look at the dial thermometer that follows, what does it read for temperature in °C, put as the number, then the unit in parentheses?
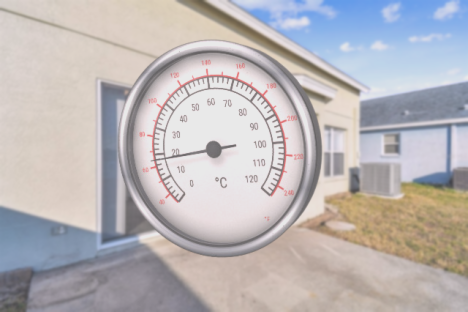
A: 18 (°C)
